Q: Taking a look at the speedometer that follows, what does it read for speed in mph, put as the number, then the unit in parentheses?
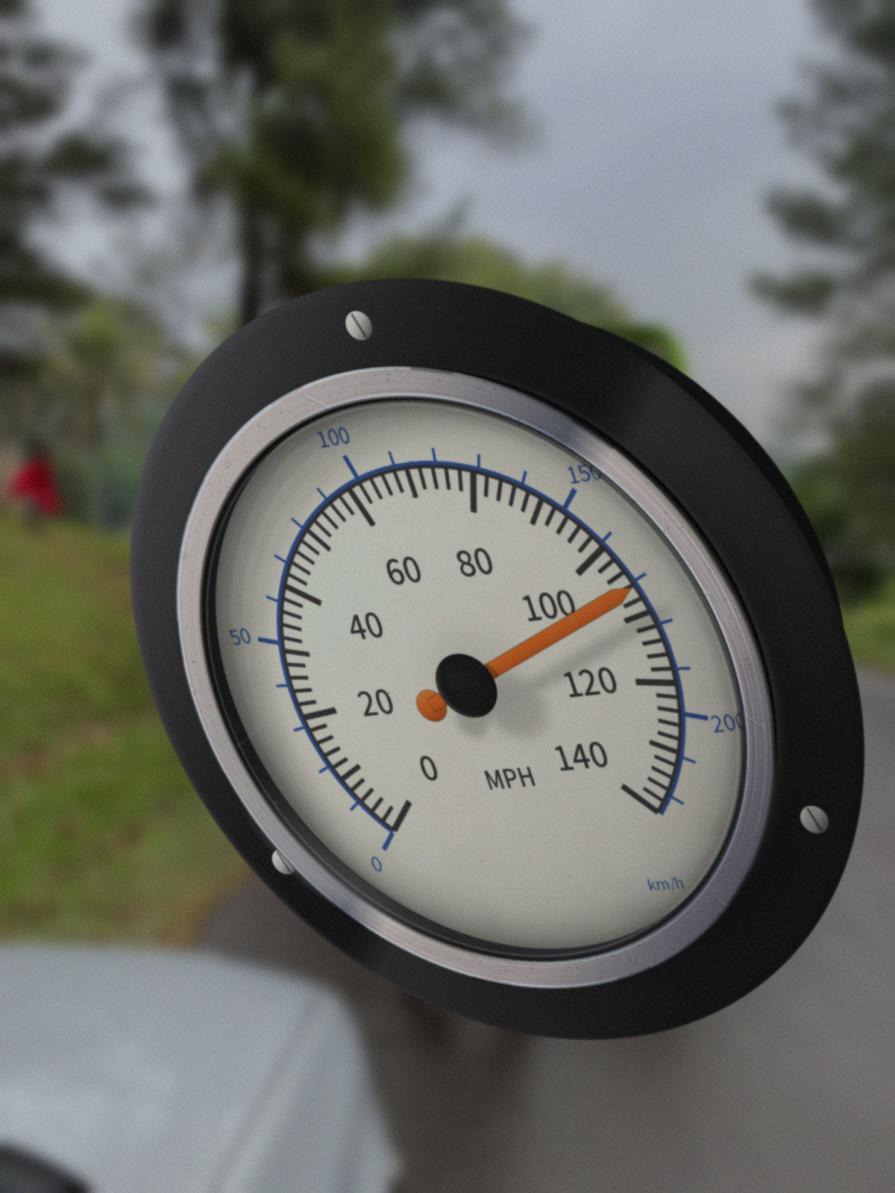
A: 106 (mph)
